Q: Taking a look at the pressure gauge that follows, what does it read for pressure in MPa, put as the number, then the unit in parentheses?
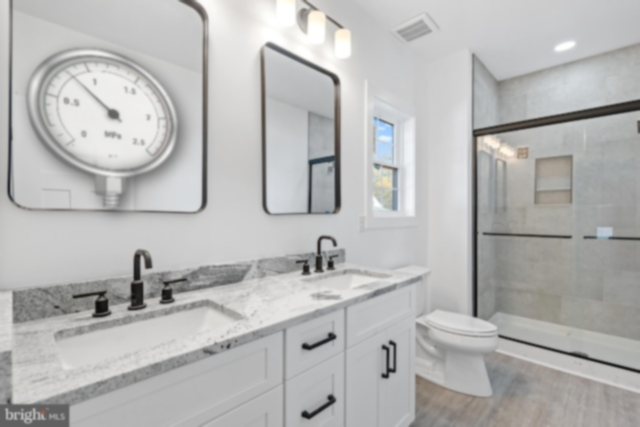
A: 0.8 (MPa)
